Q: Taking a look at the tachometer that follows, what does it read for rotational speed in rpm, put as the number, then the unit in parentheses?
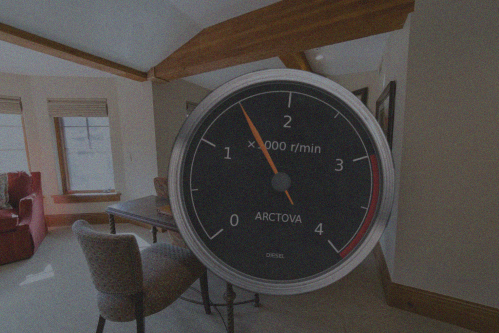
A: 1500 (rpm)
